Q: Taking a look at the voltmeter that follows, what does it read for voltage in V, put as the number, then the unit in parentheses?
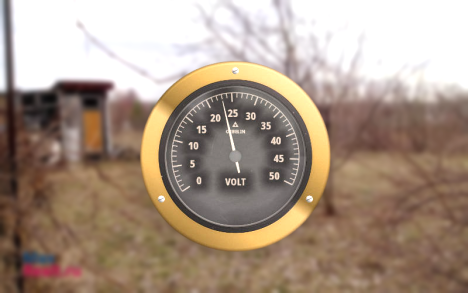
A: 23 (V)
